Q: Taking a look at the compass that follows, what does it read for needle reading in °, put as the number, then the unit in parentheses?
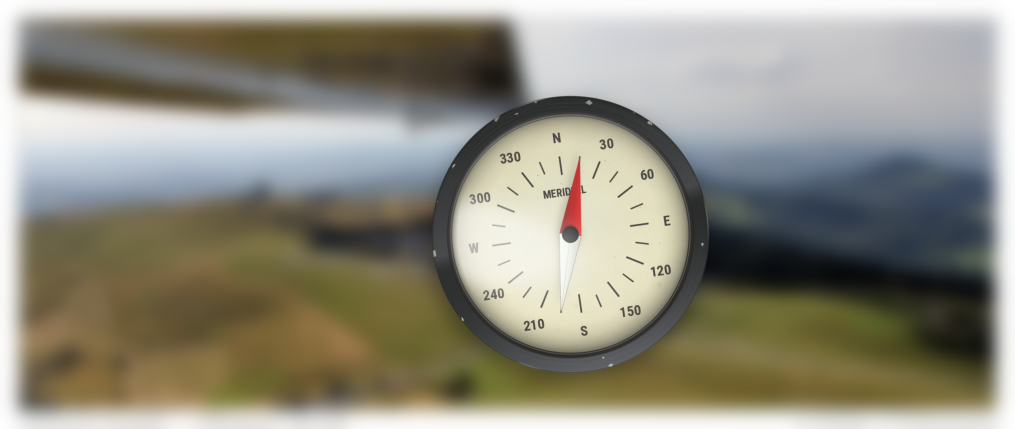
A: 15 (°)
